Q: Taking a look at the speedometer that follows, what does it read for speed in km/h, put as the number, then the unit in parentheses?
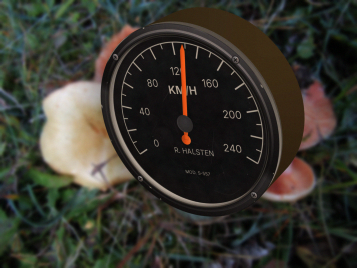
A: 130 (km/h)
